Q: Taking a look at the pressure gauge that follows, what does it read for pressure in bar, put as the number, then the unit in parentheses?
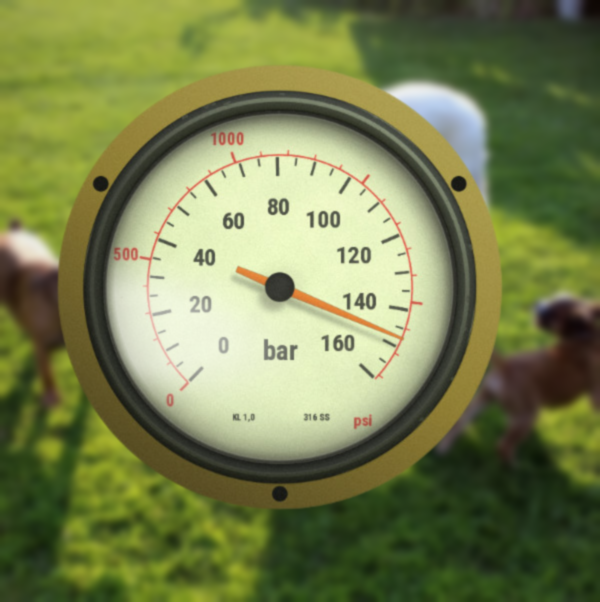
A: 147.5 (bar)
